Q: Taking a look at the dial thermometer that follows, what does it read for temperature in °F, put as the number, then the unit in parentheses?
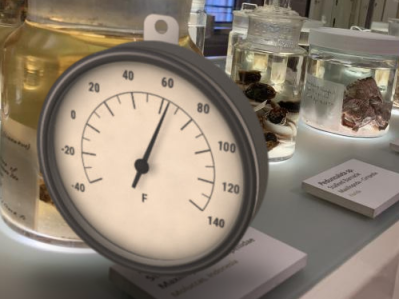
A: 65 (°F)
